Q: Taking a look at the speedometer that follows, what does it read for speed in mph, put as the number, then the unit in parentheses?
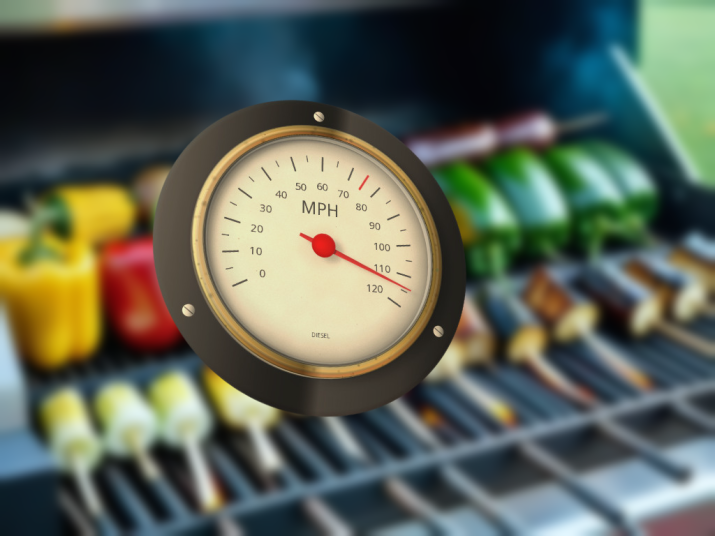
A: 115 (mph)
